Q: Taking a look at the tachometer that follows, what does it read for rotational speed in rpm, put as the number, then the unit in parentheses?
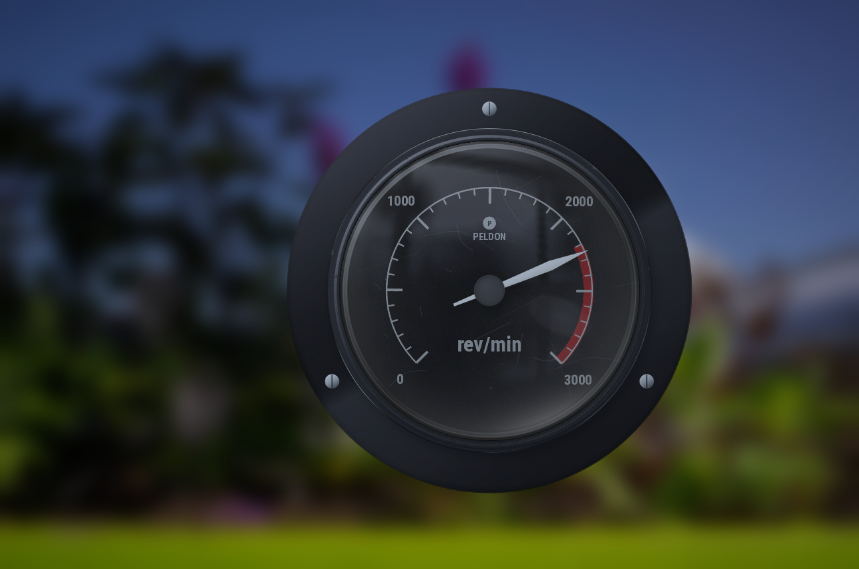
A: 2250 (rpm)
